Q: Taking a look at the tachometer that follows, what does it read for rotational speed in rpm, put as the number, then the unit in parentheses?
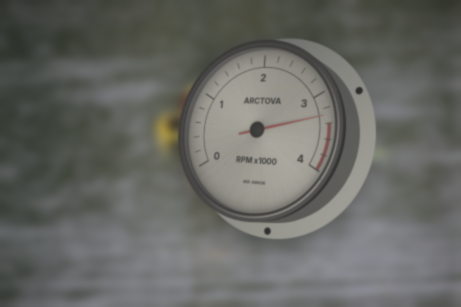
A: 3300 (rpm)
